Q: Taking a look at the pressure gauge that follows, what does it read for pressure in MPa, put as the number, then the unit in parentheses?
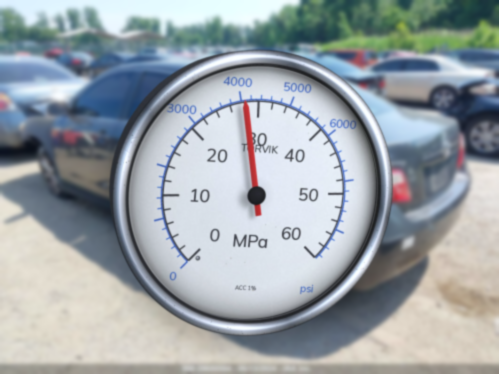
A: 28 (MPa)
